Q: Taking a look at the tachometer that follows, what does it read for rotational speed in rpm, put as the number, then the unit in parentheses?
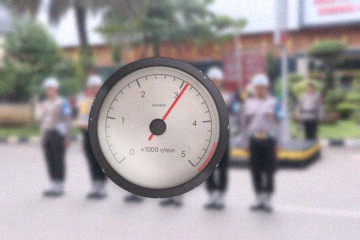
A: 3100 (rpm)
